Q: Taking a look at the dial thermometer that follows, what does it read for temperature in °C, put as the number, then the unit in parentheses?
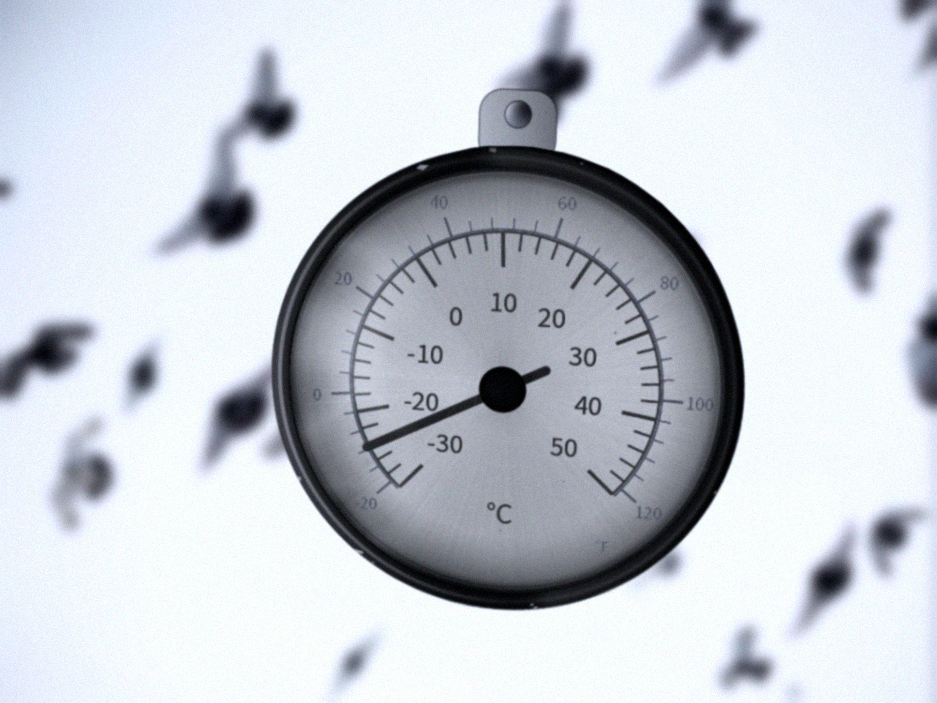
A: -24 (°C)
